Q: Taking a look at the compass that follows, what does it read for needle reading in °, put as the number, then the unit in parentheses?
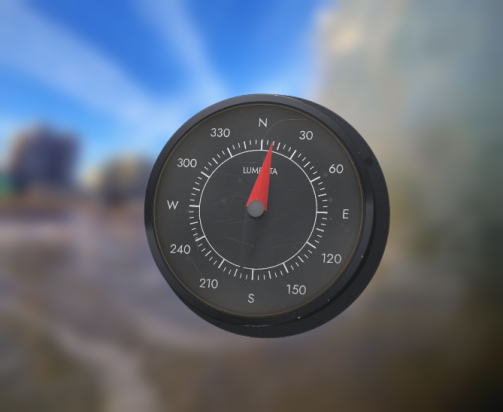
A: 10 (°)
